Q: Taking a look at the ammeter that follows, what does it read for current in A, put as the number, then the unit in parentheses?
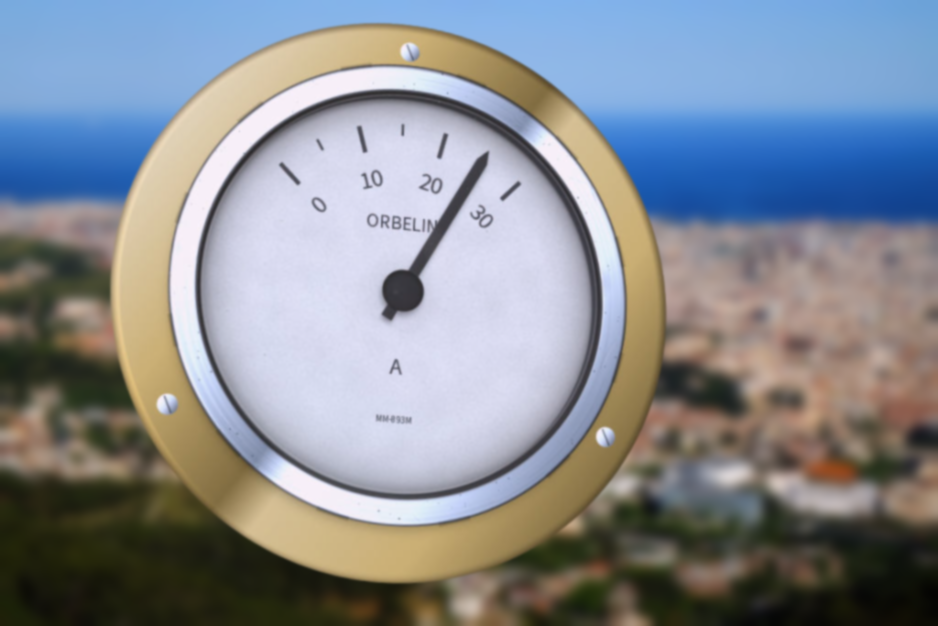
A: 25 (A)
